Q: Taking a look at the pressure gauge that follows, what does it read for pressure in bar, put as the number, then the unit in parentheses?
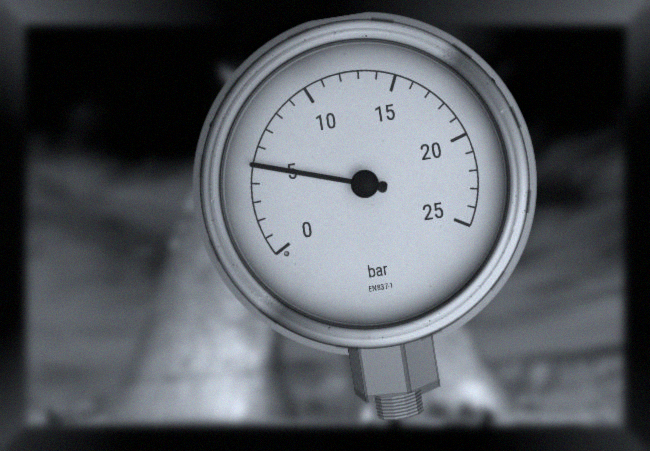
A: 5 (bar)
